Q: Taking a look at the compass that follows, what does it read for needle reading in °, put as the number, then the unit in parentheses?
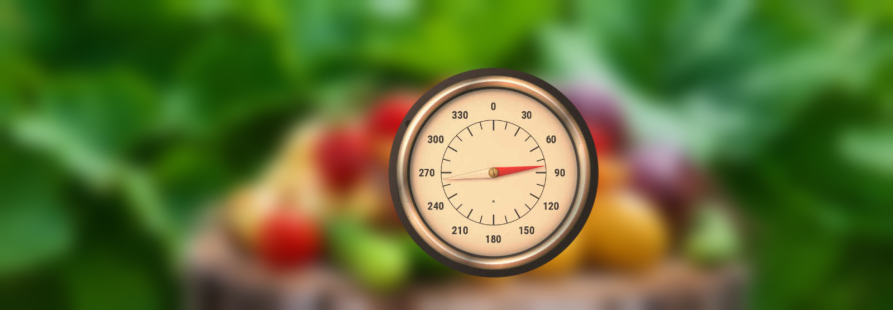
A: 82.5 (°)
